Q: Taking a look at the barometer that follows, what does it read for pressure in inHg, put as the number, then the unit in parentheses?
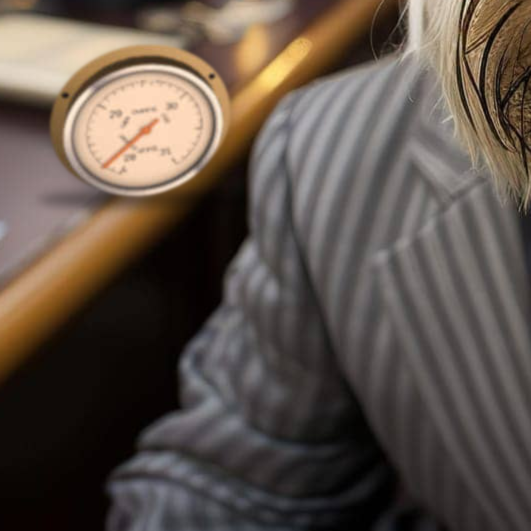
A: 28.2 (inHg)
